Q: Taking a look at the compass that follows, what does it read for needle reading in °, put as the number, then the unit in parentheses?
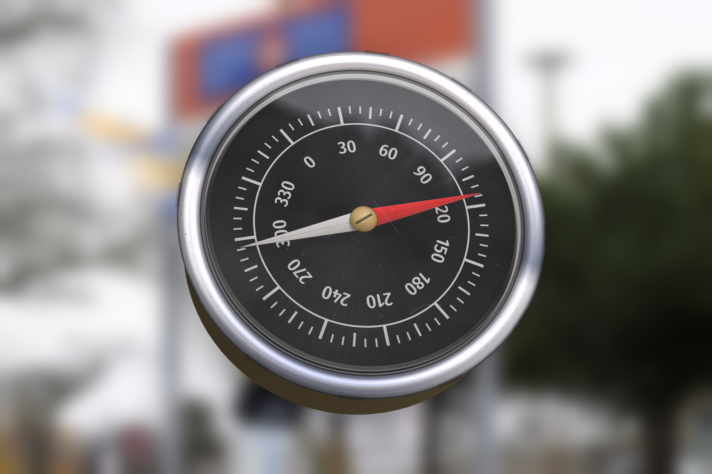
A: 115 (°)
